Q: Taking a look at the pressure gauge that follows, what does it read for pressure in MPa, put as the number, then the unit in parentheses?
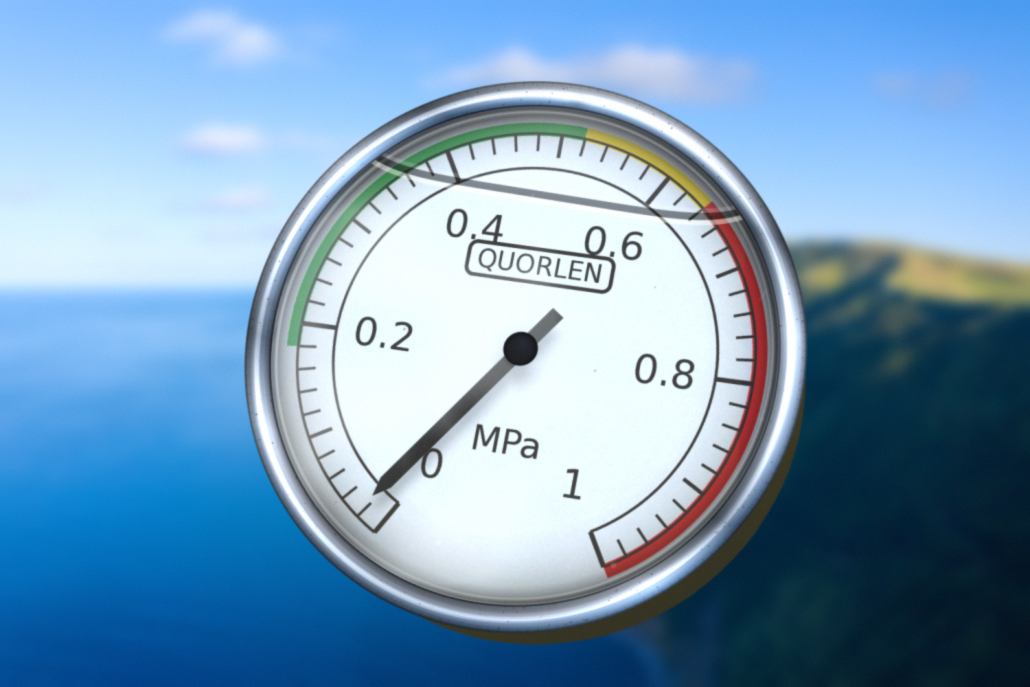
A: 0.02 (MPa)
